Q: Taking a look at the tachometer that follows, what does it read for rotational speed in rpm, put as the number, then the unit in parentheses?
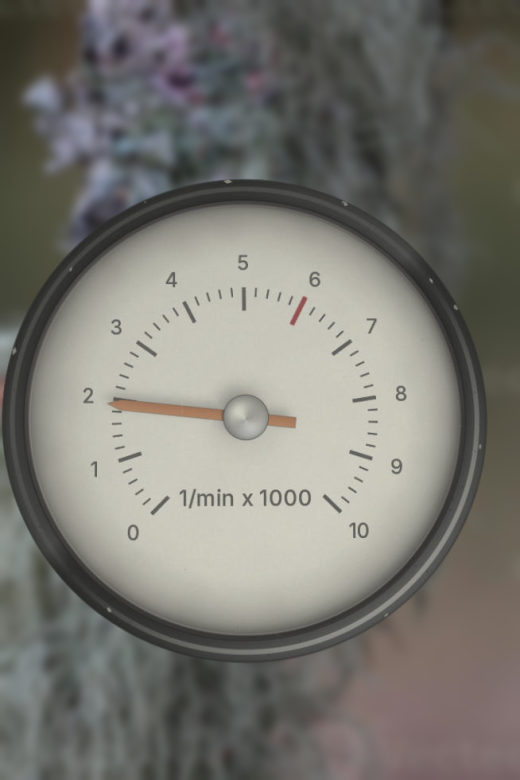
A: 1900 (rpm)
